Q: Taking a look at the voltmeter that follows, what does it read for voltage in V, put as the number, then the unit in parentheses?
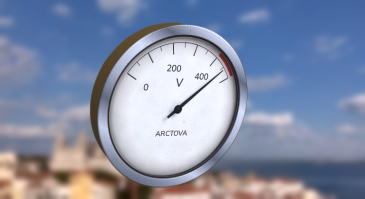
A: 450 (V)
